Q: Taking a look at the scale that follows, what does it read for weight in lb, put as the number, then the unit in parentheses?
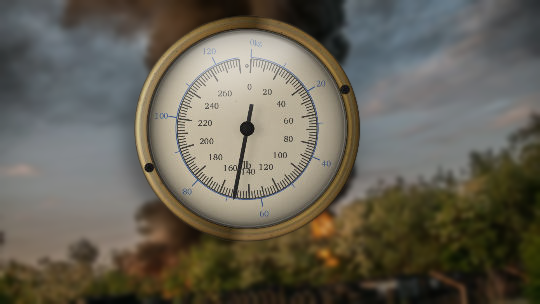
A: 150 (lb)
